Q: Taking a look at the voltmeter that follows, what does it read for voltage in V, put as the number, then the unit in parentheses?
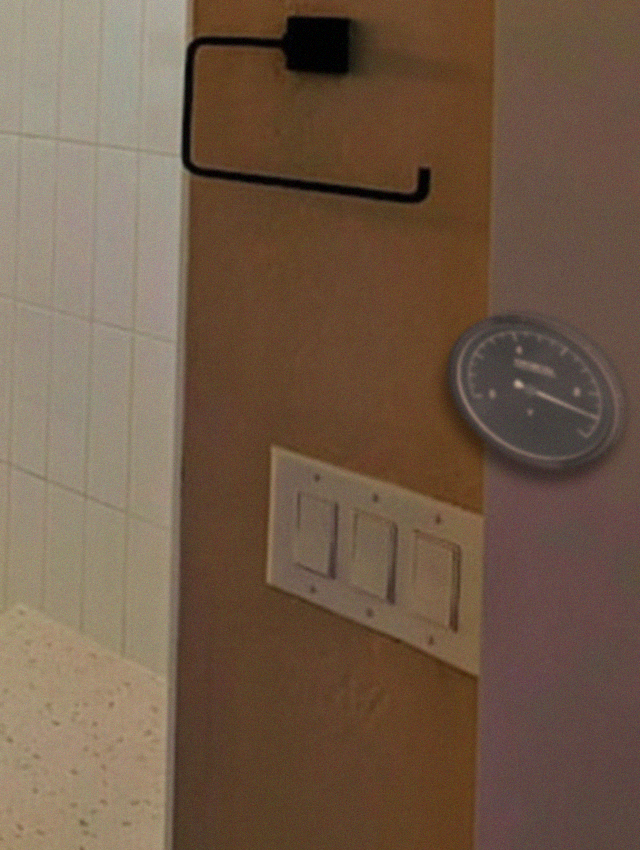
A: 9 (V)
